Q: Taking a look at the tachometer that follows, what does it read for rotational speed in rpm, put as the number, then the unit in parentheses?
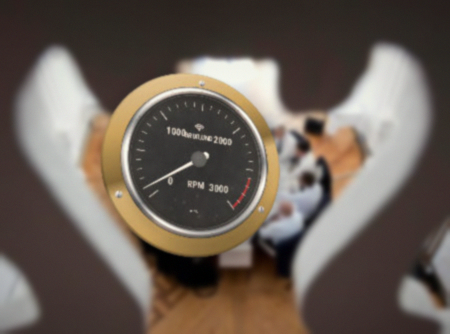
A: 100 (rpm)
